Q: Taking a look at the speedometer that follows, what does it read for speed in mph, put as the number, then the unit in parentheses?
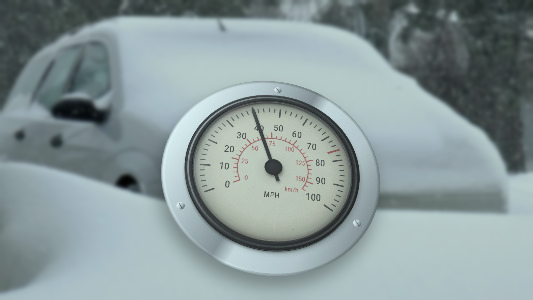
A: 40 (mph)
